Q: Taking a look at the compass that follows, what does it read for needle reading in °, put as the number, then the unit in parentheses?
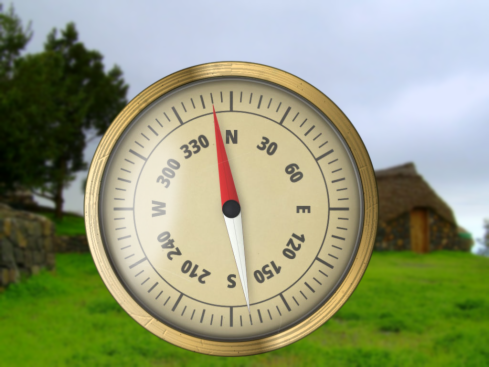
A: 350 (°)
